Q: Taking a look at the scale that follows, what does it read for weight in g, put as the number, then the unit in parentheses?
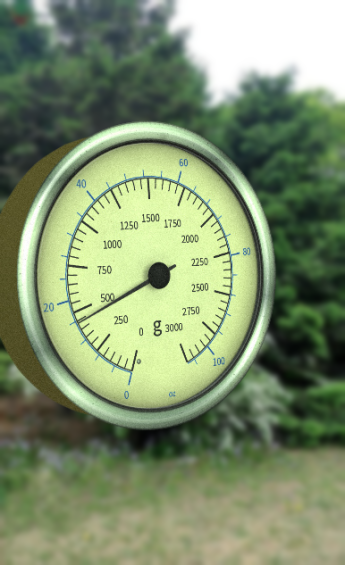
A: 450 (g)
